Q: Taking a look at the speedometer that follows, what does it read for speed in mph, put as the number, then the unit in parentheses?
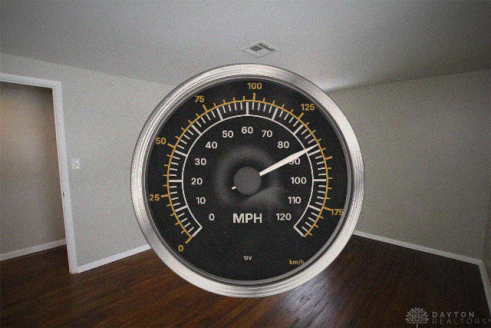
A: 88 (mph)
